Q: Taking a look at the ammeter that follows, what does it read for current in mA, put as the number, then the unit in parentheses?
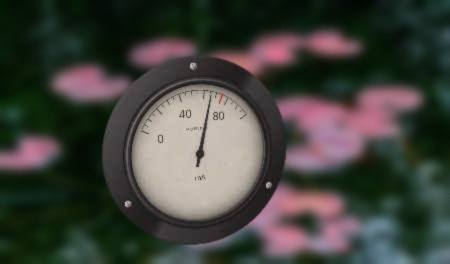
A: 65 (mA)
